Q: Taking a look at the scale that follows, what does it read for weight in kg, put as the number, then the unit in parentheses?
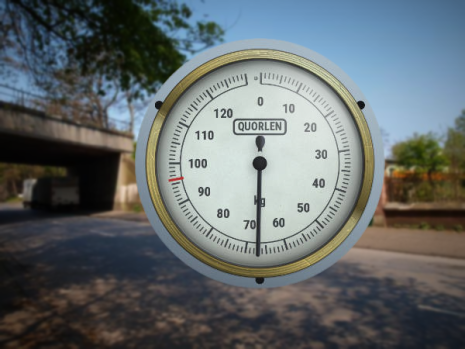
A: 67 (kg)
